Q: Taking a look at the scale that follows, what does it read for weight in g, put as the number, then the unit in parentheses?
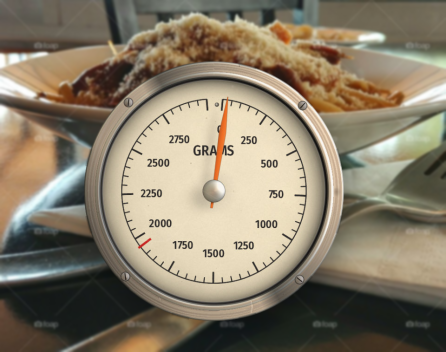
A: 25 (g)
